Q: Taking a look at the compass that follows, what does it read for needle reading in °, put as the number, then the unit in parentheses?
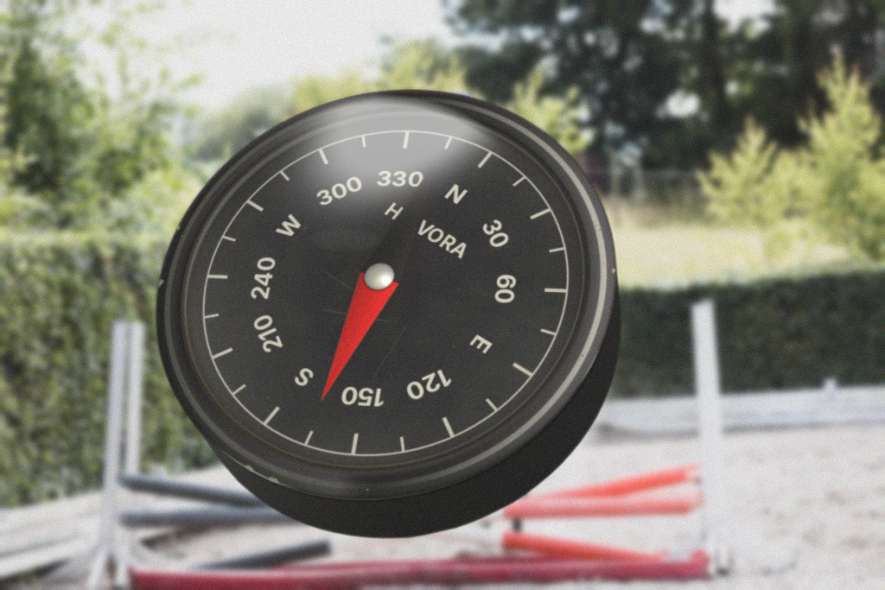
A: 165 (°)
